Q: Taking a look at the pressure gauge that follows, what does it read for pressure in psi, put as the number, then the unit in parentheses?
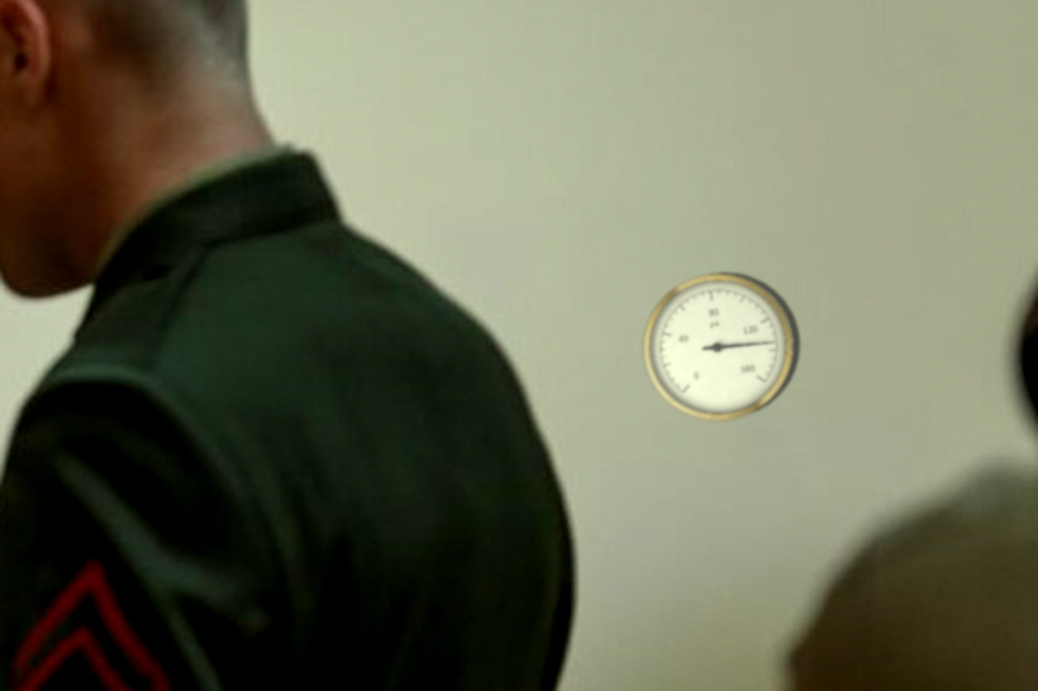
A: 135 (psi)
